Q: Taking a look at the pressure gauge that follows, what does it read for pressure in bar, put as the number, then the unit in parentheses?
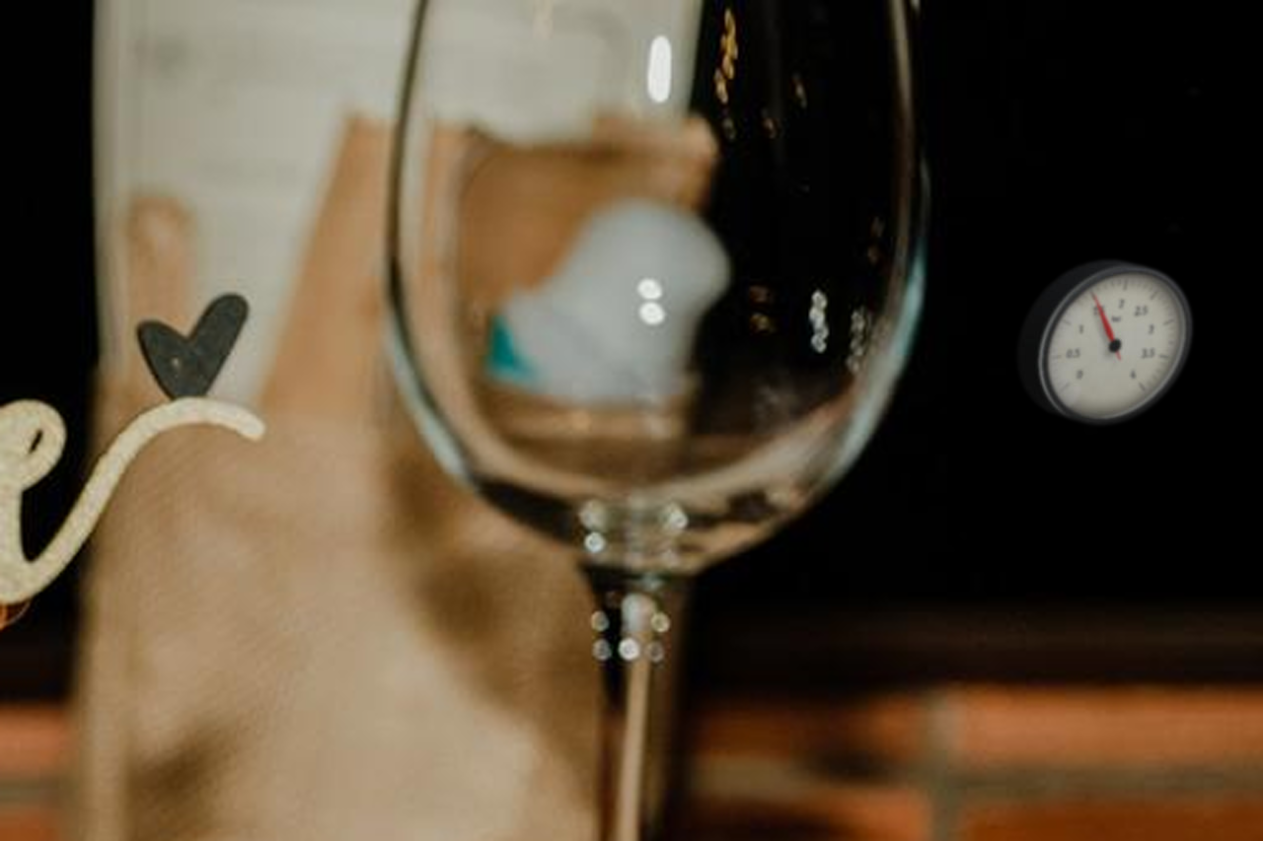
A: 1.5 (bar)
